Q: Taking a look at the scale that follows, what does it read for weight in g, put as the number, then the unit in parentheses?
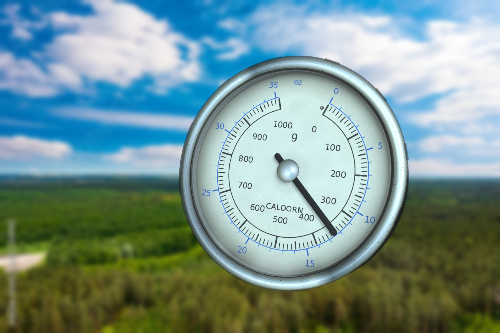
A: 350 (g)
